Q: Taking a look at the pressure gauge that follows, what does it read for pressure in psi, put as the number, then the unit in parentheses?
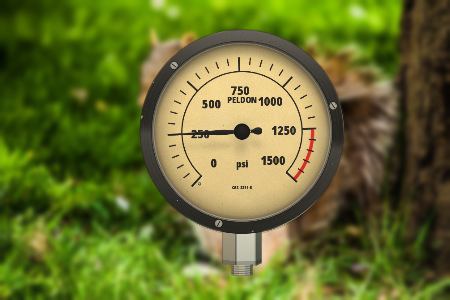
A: 250 (psi)
